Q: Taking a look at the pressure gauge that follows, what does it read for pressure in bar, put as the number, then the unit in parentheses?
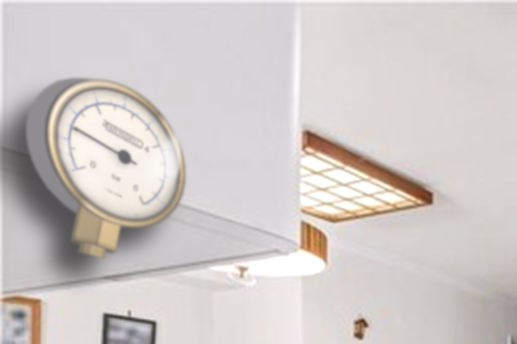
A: 1 (bar)
